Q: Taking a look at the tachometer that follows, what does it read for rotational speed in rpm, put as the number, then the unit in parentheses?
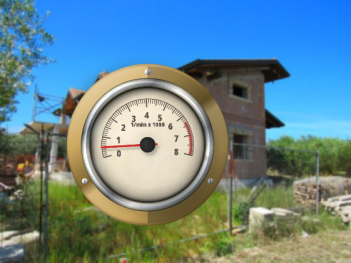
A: 500 (rpm)
